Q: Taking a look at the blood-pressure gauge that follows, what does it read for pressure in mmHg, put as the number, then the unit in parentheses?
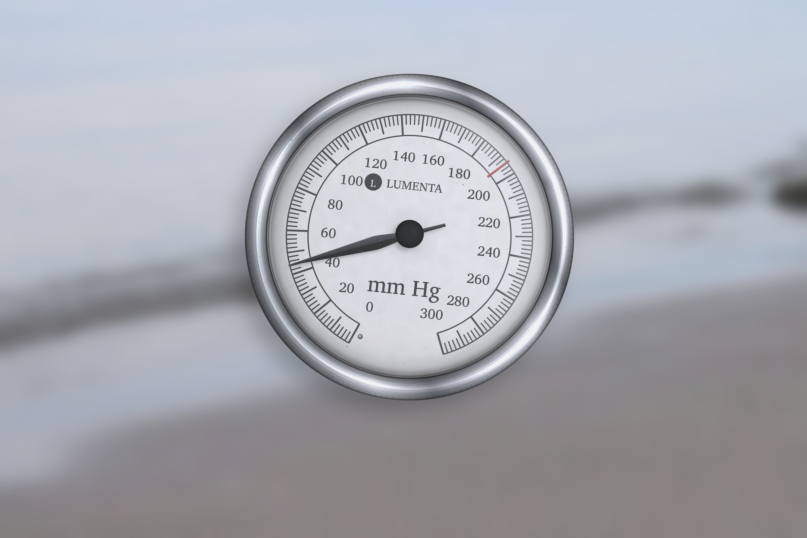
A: 44 (mmHg)
